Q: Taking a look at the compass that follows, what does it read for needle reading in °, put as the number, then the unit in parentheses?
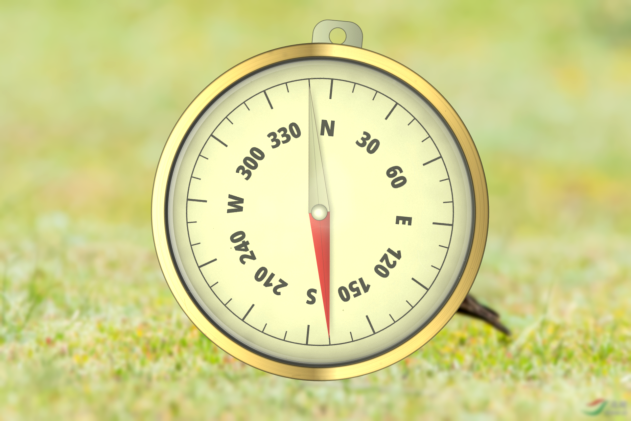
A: 170 (°)
